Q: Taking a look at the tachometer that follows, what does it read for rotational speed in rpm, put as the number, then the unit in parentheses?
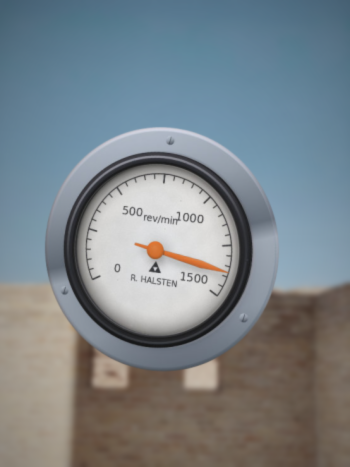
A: 1375 (rpm)
